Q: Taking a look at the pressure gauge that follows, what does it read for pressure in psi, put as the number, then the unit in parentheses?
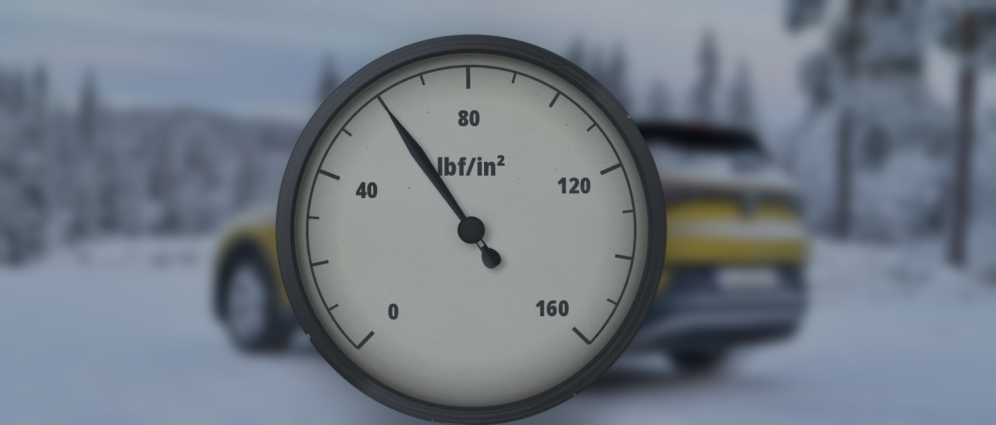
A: 60 (psi)
